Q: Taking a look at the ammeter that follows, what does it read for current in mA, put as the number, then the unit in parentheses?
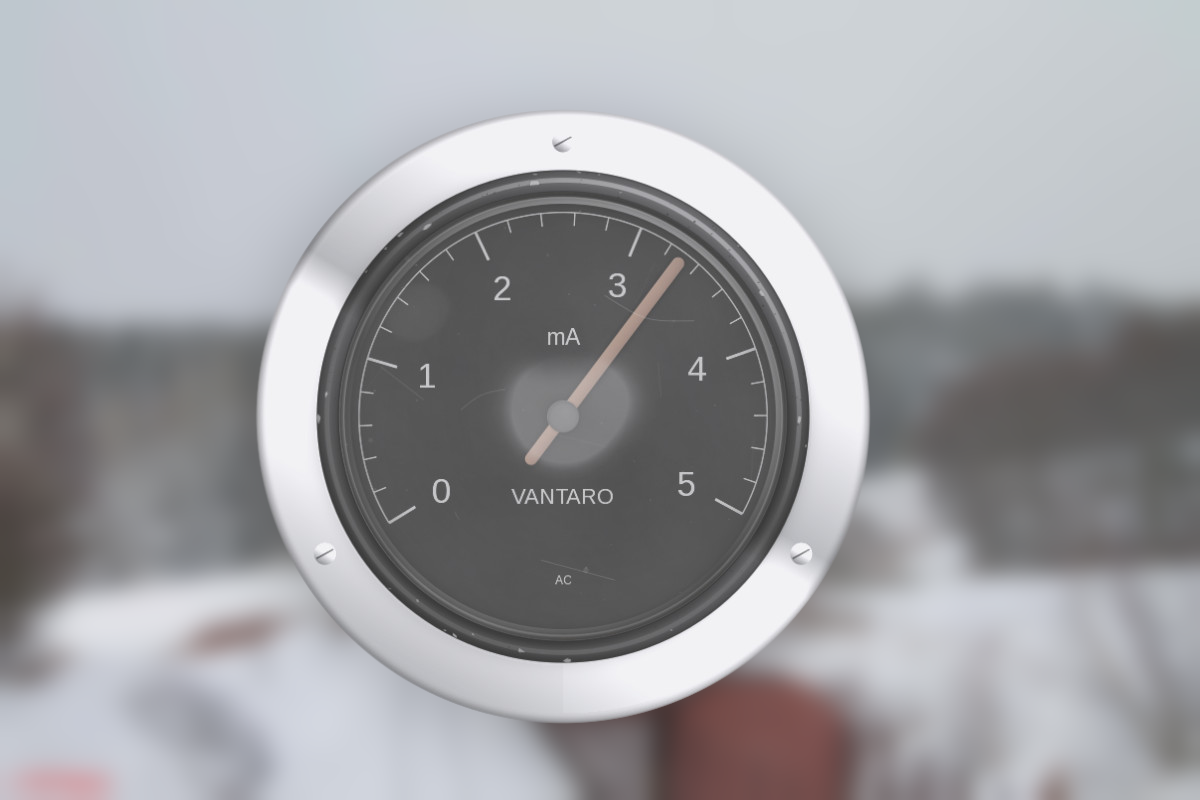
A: 3.3 (mA)
